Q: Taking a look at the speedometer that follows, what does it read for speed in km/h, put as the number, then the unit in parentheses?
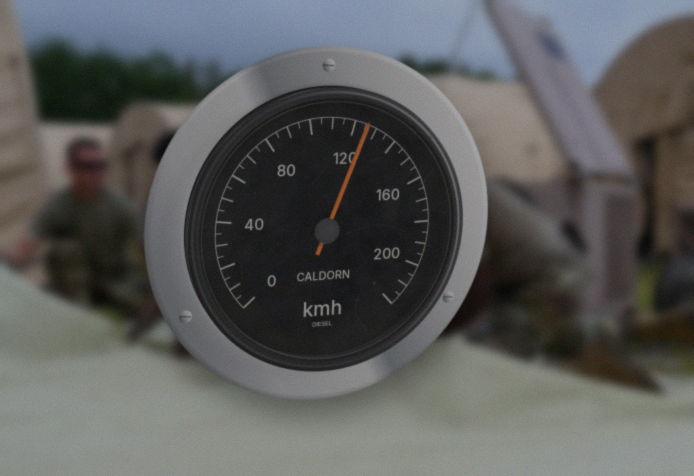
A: 125 (km/h)
